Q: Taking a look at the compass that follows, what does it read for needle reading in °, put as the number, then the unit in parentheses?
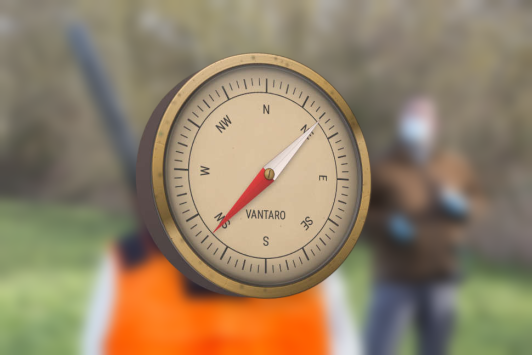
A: 225 (°)
